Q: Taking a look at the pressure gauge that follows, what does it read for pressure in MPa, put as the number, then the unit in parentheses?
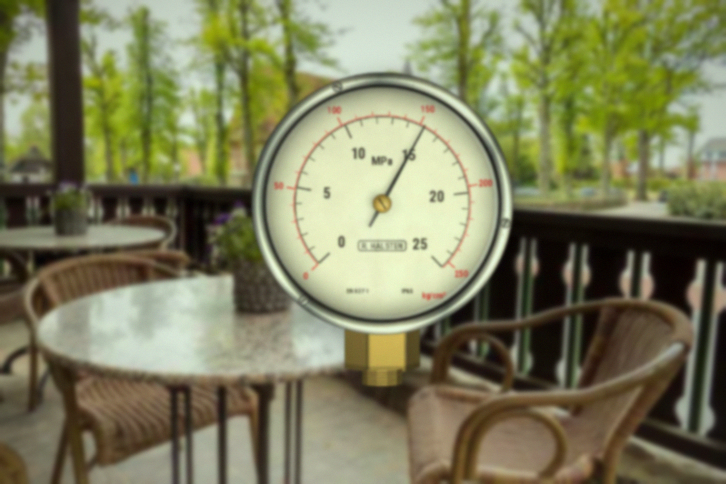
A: 15 (MPa)
